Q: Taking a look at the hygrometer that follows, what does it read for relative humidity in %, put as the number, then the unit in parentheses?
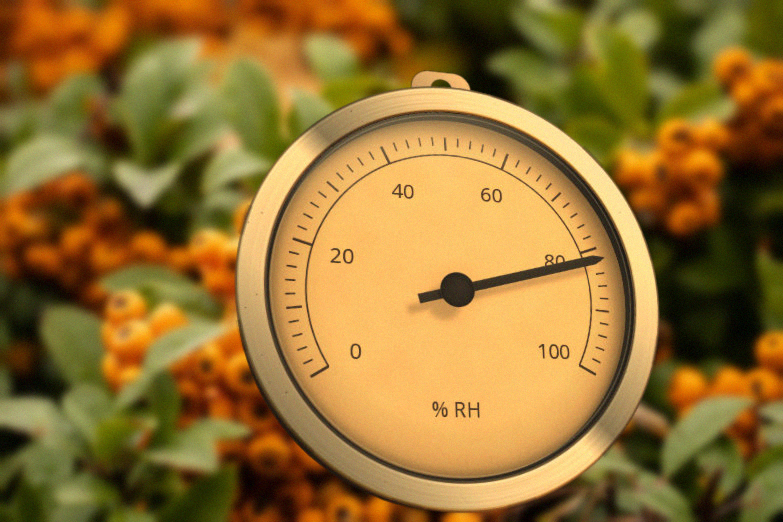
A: 82 (%)
